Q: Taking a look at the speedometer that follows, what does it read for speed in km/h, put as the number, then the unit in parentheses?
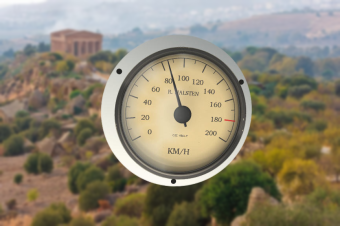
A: 85 (km/h)
